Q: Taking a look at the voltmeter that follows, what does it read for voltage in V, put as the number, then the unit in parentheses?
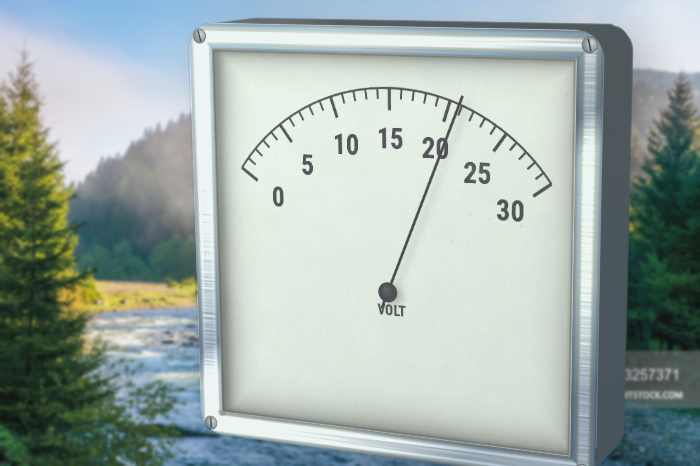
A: 21 (V)
